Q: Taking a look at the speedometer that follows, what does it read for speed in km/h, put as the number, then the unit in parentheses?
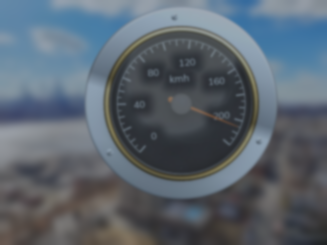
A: 205 (km/h)
